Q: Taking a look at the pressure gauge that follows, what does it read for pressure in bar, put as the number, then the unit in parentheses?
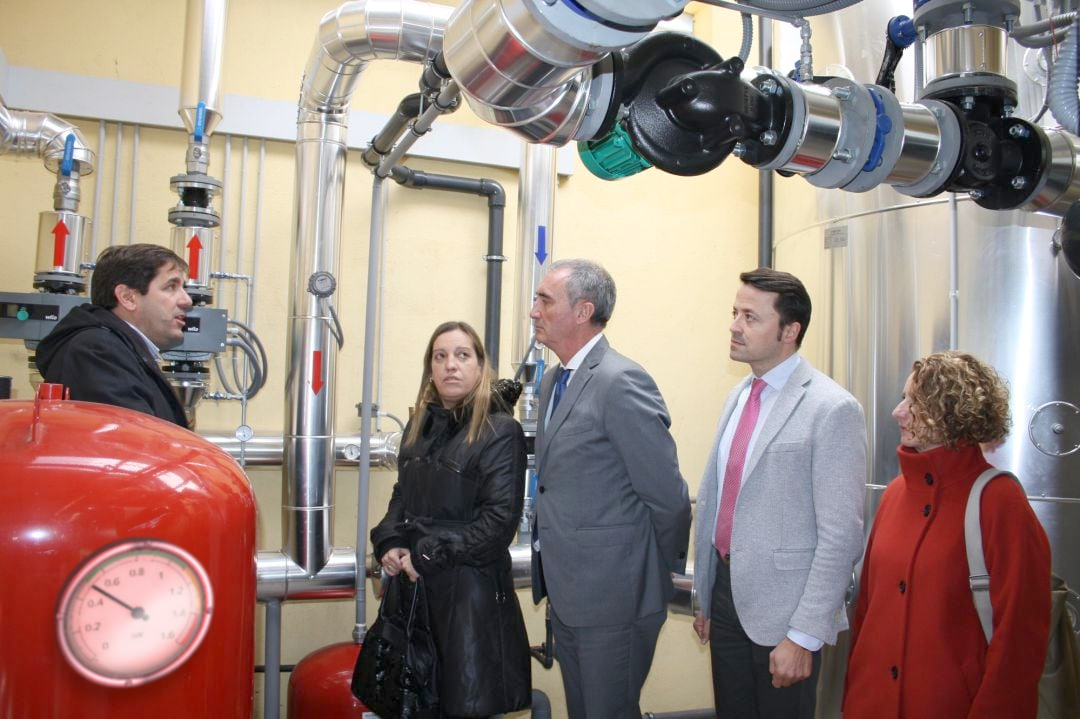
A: 0.5 (bar)
